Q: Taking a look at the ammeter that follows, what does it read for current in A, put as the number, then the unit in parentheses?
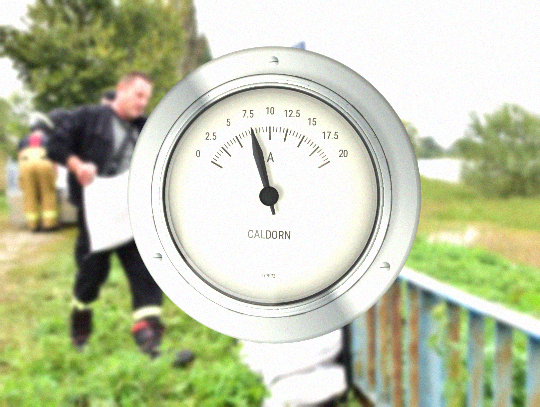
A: 7.5 (A)
